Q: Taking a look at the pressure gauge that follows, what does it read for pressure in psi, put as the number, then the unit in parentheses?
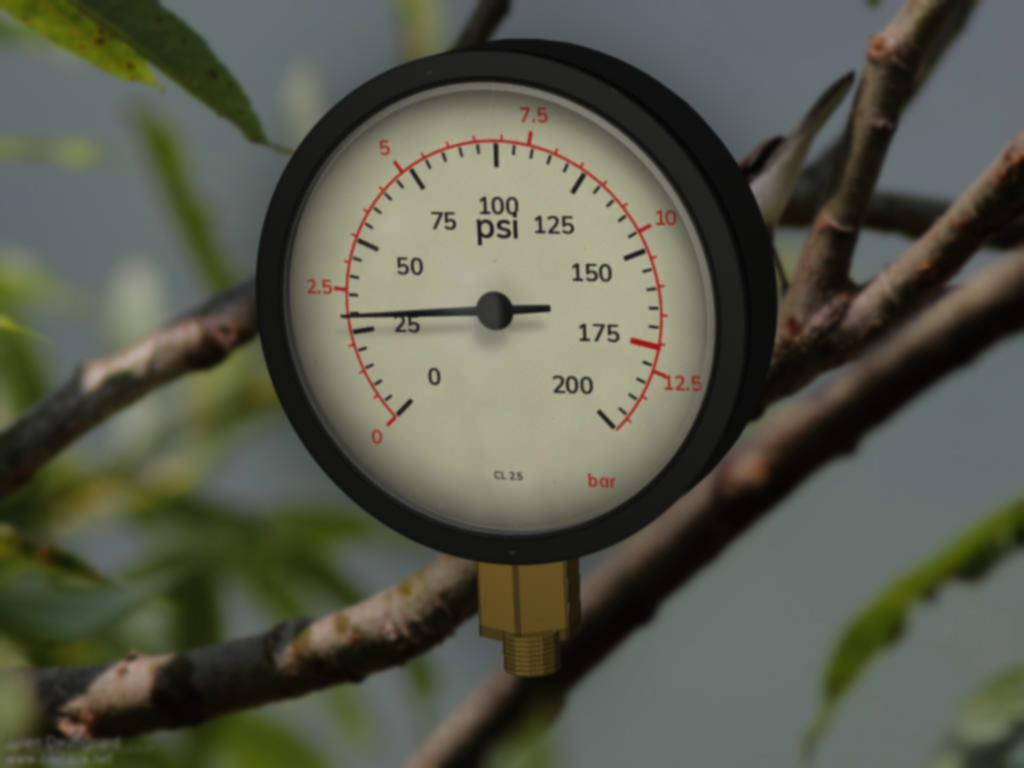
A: 30 (psi)
